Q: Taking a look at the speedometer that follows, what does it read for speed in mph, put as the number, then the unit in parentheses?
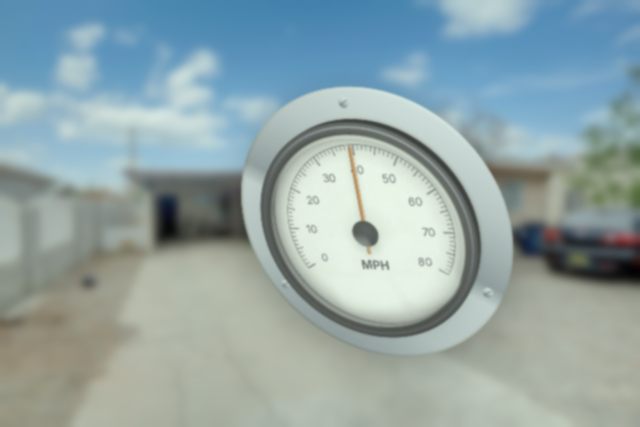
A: 40 (mph)
